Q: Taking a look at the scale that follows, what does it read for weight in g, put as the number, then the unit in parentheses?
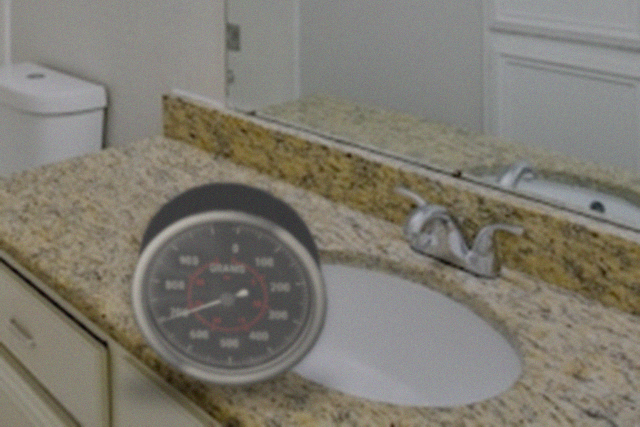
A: 700 (g)
